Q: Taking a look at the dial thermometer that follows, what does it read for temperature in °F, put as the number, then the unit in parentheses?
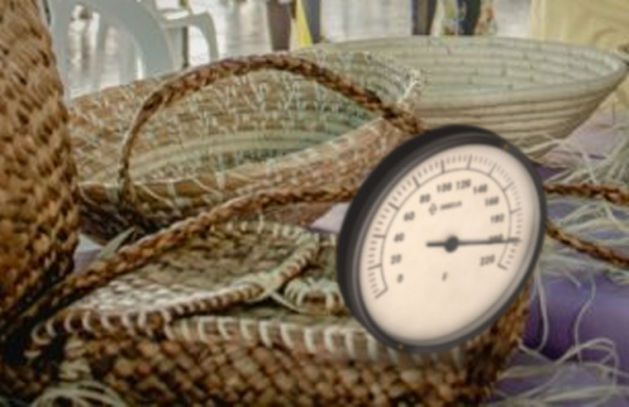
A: 200 (°F)
